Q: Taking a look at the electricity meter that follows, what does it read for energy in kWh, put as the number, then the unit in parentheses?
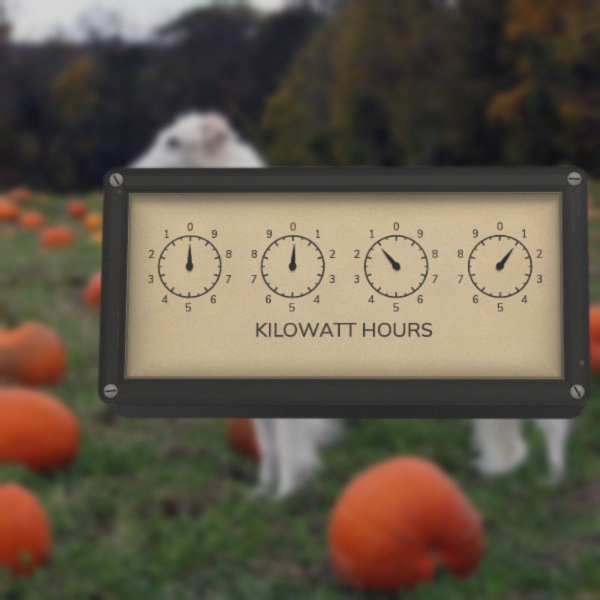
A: 11 (kWh)
